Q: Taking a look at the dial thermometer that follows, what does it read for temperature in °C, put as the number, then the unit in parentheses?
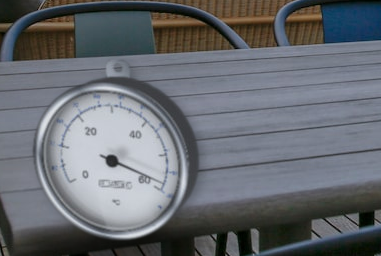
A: 57.5 (°C)
